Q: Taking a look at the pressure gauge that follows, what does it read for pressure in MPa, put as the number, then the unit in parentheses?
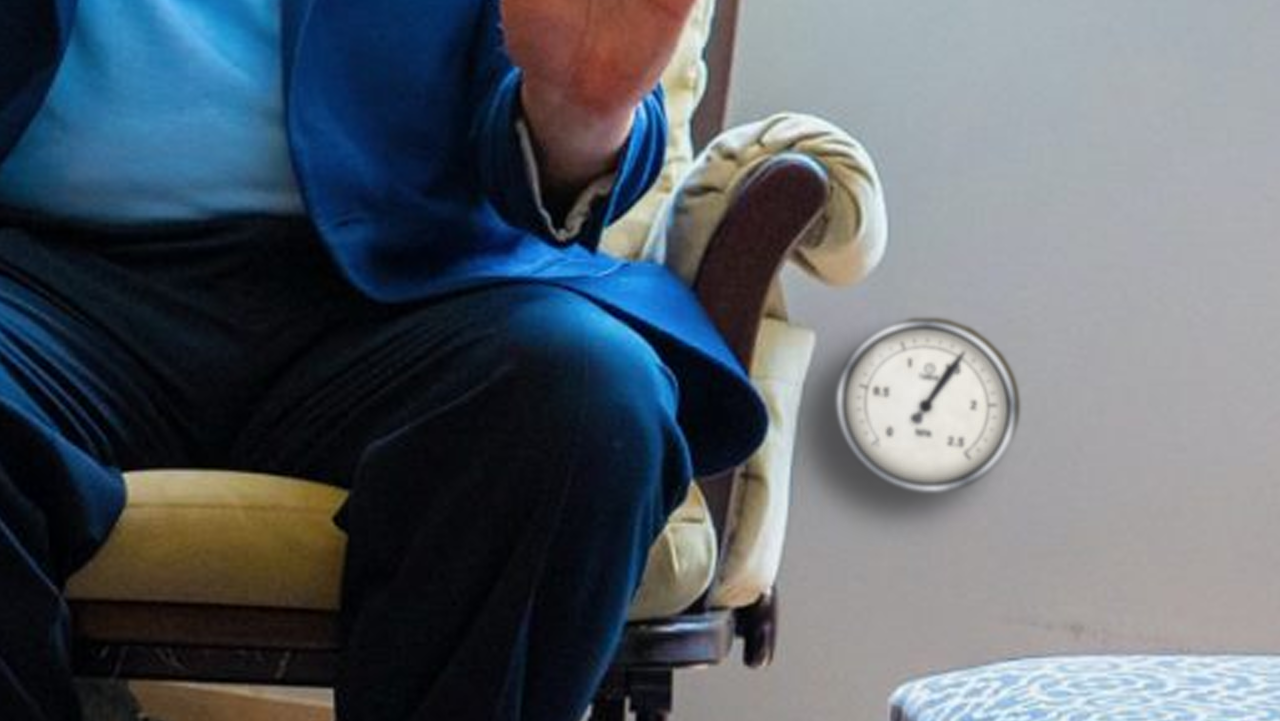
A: 1.5 (MPa)
